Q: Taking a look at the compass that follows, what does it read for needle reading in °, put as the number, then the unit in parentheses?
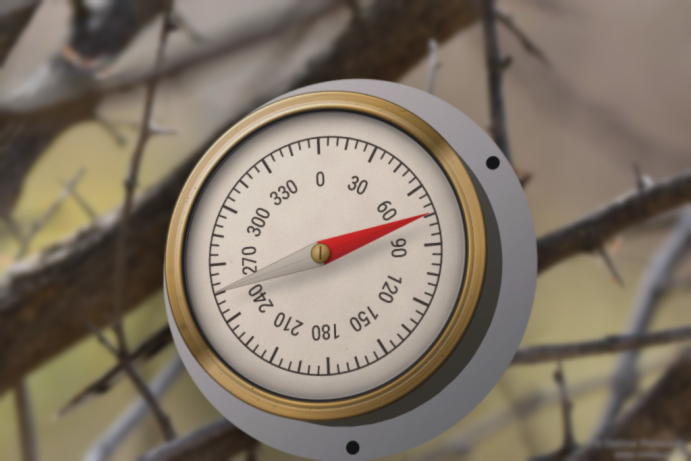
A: 75 (°)
